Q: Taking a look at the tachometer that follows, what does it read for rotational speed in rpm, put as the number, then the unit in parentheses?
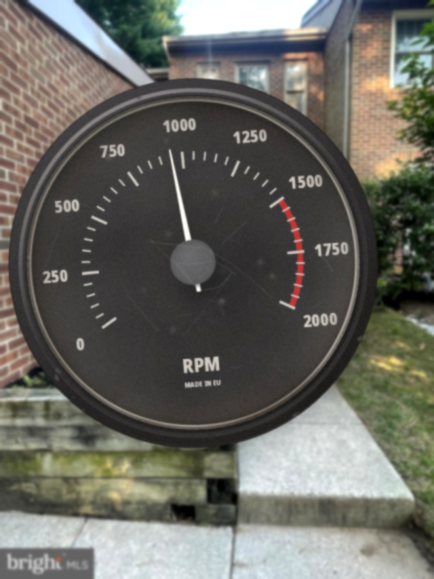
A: 950 (rpm)
